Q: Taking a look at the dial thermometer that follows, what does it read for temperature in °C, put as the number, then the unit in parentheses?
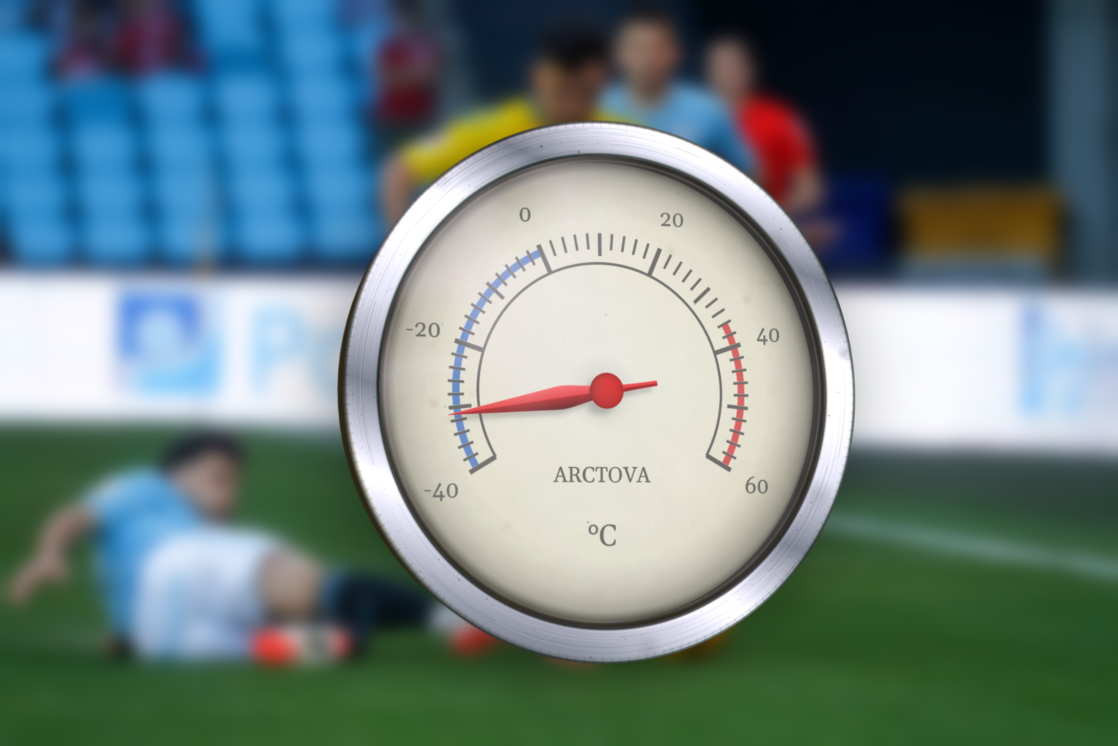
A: -31 (°C)
